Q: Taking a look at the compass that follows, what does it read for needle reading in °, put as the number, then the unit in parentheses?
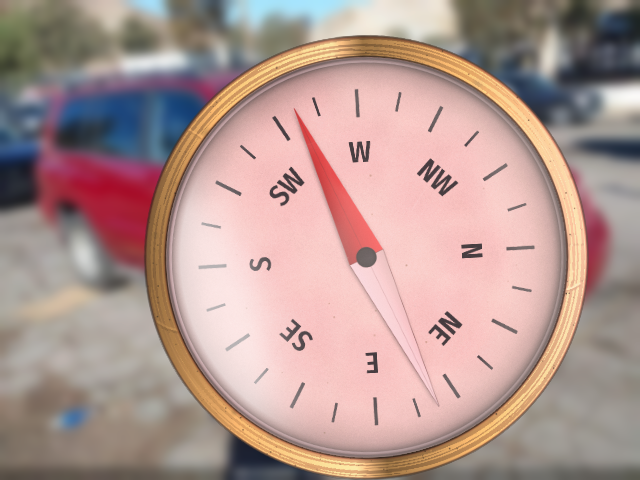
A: 247.5 (°)
